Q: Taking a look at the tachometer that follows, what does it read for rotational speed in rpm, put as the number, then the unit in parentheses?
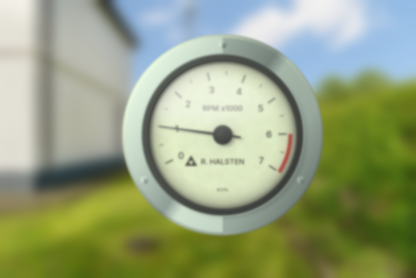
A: 1000 (rpm)
